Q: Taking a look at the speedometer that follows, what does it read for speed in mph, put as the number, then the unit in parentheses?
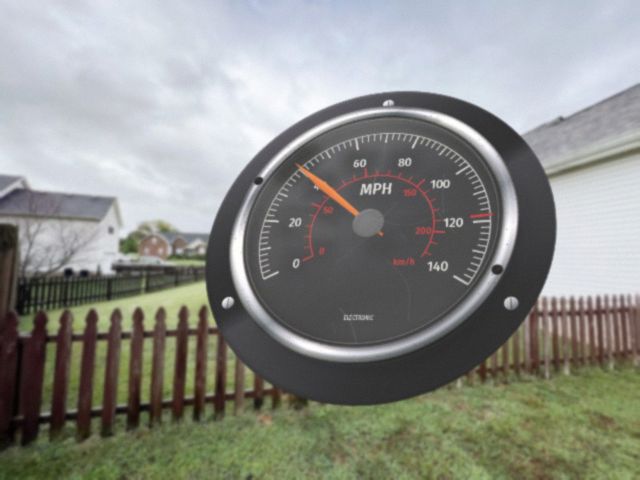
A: 40 (mph)
